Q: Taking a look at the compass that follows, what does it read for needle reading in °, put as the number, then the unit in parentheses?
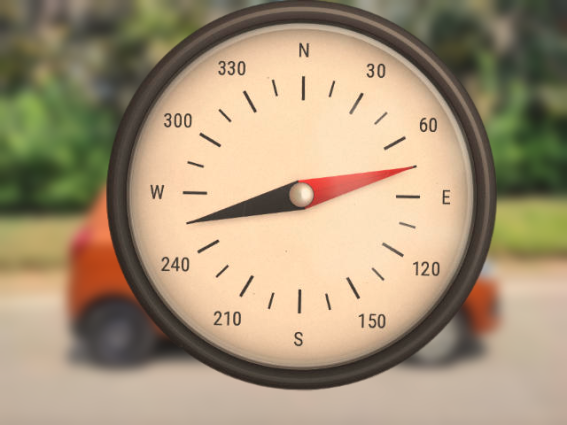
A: 75 (°)
